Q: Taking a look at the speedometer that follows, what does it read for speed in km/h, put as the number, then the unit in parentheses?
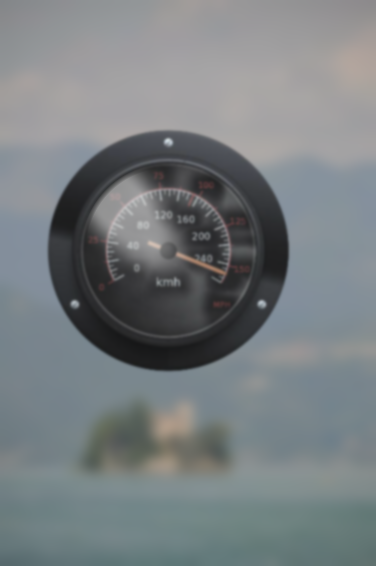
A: 250 (km/h)
